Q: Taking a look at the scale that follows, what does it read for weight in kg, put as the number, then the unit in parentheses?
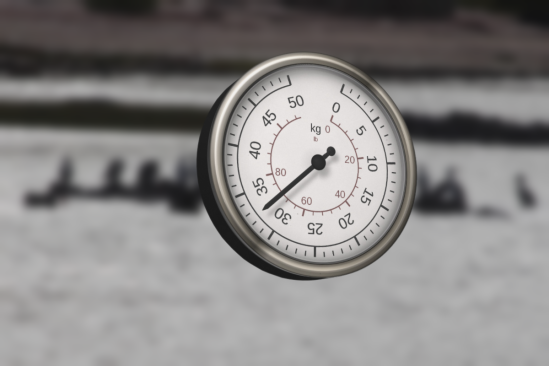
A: 32.5 (kg)
